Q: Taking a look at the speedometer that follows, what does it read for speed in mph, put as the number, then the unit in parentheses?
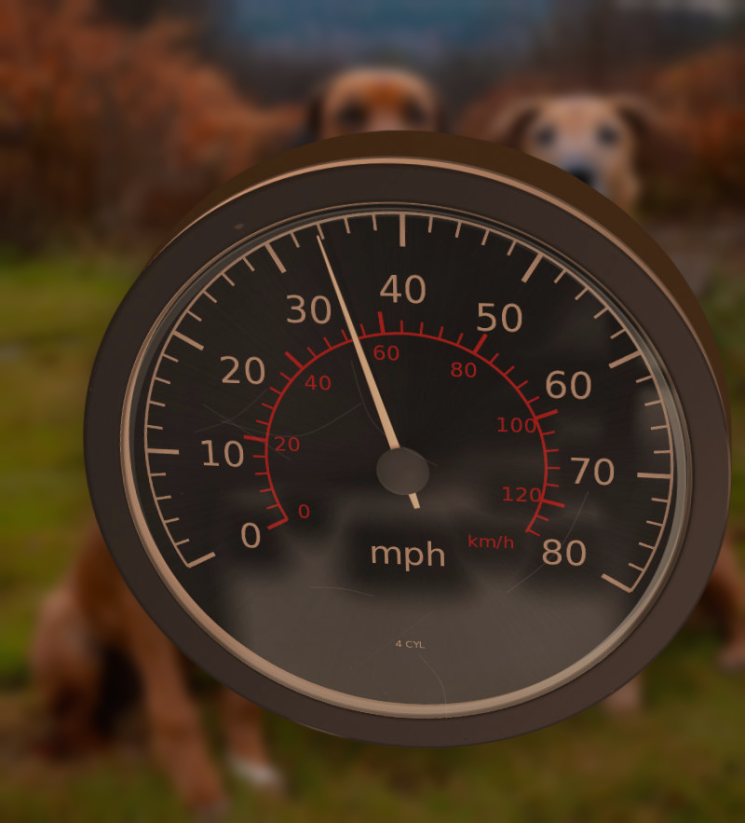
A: 34 (mph)
